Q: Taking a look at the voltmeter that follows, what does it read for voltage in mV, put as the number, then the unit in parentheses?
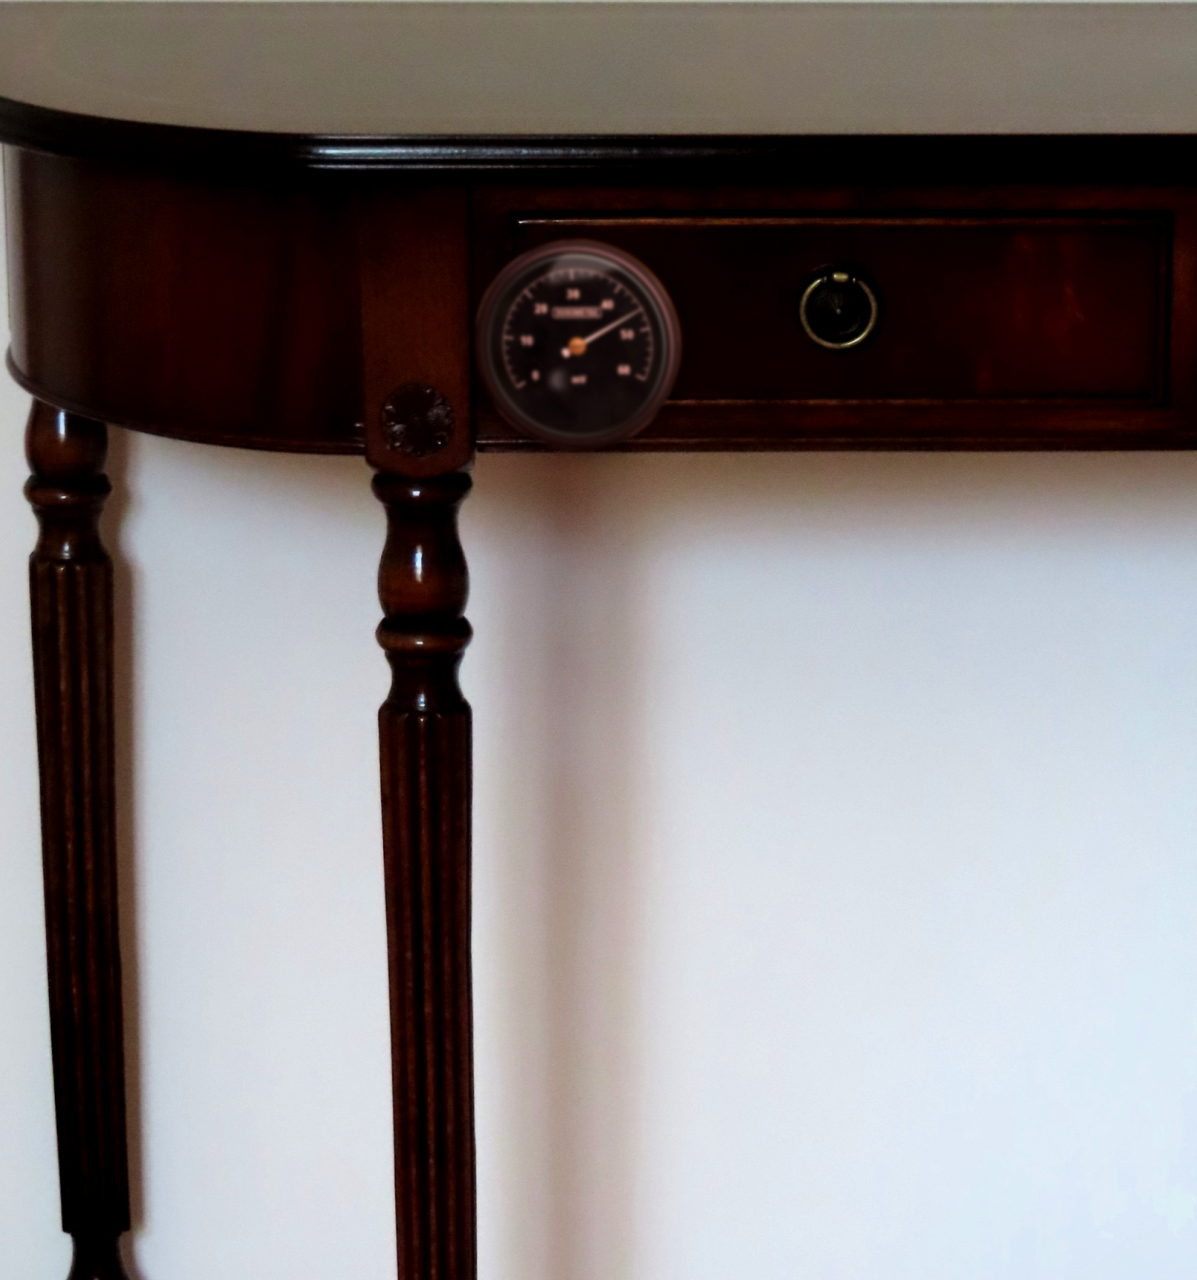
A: 46 (mV)
